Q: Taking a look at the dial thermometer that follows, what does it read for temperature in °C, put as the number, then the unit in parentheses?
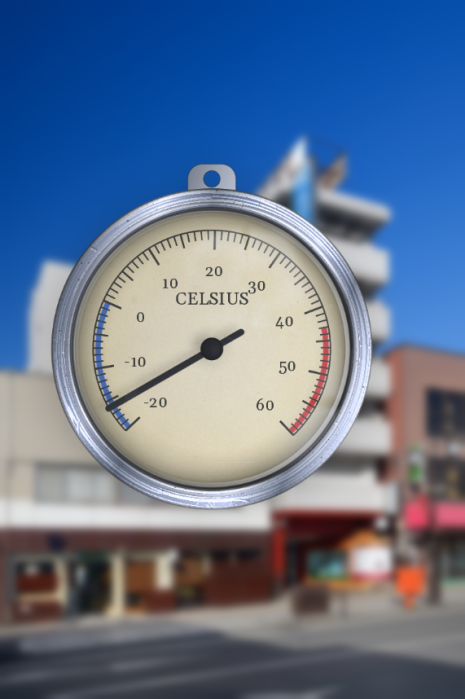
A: -16 (°C)
